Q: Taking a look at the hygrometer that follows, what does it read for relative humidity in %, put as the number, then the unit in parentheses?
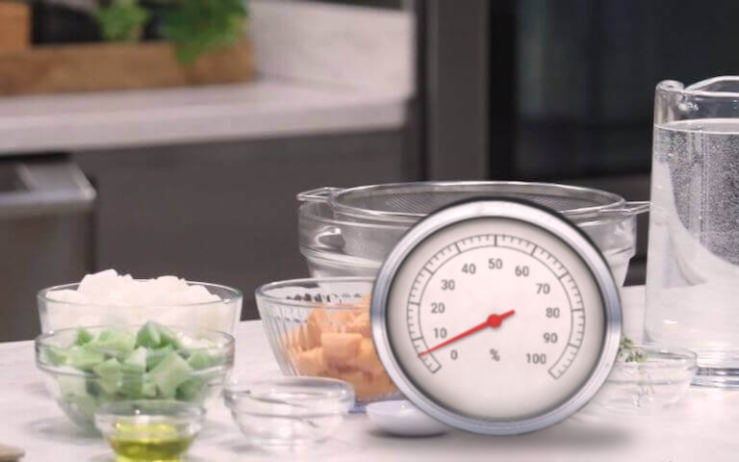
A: 6 (%)
